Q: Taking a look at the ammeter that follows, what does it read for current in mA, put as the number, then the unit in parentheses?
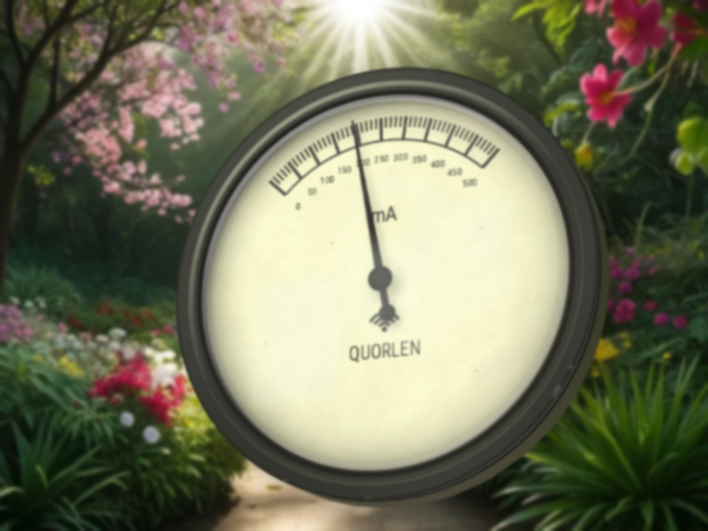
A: 200 (mA)
